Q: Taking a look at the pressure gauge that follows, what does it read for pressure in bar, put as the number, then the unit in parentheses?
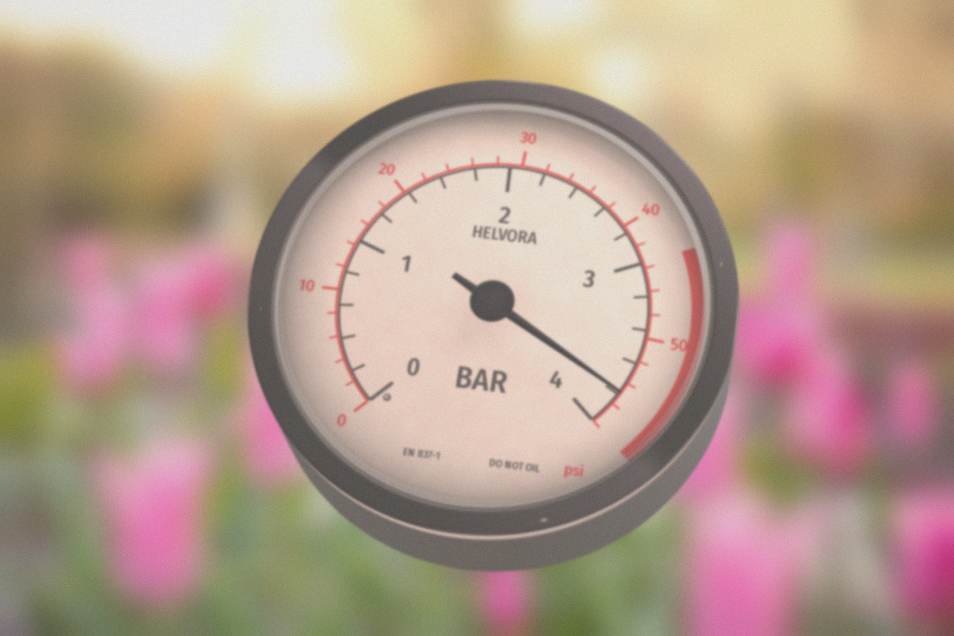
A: 3.8 (bar)
